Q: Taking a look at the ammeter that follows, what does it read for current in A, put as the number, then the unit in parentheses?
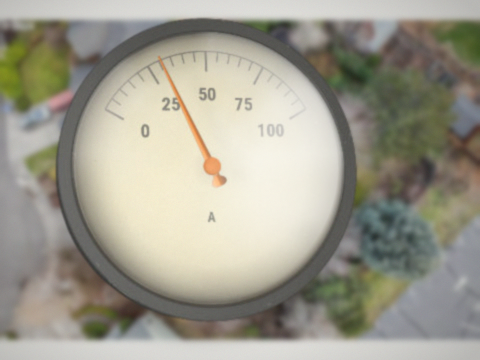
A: 30 (A)
